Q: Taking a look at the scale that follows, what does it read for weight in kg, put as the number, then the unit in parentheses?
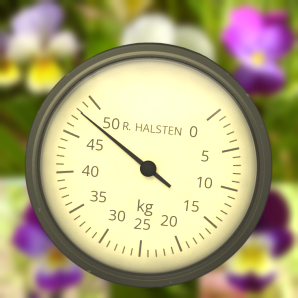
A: 48 (kg)
